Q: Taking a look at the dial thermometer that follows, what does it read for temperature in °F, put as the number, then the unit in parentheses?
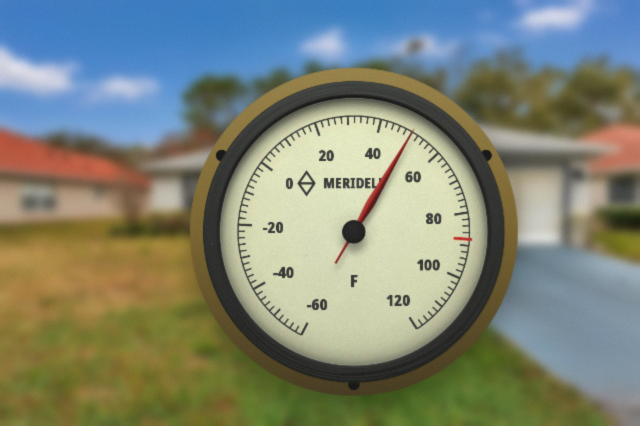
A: 50 (°F)
